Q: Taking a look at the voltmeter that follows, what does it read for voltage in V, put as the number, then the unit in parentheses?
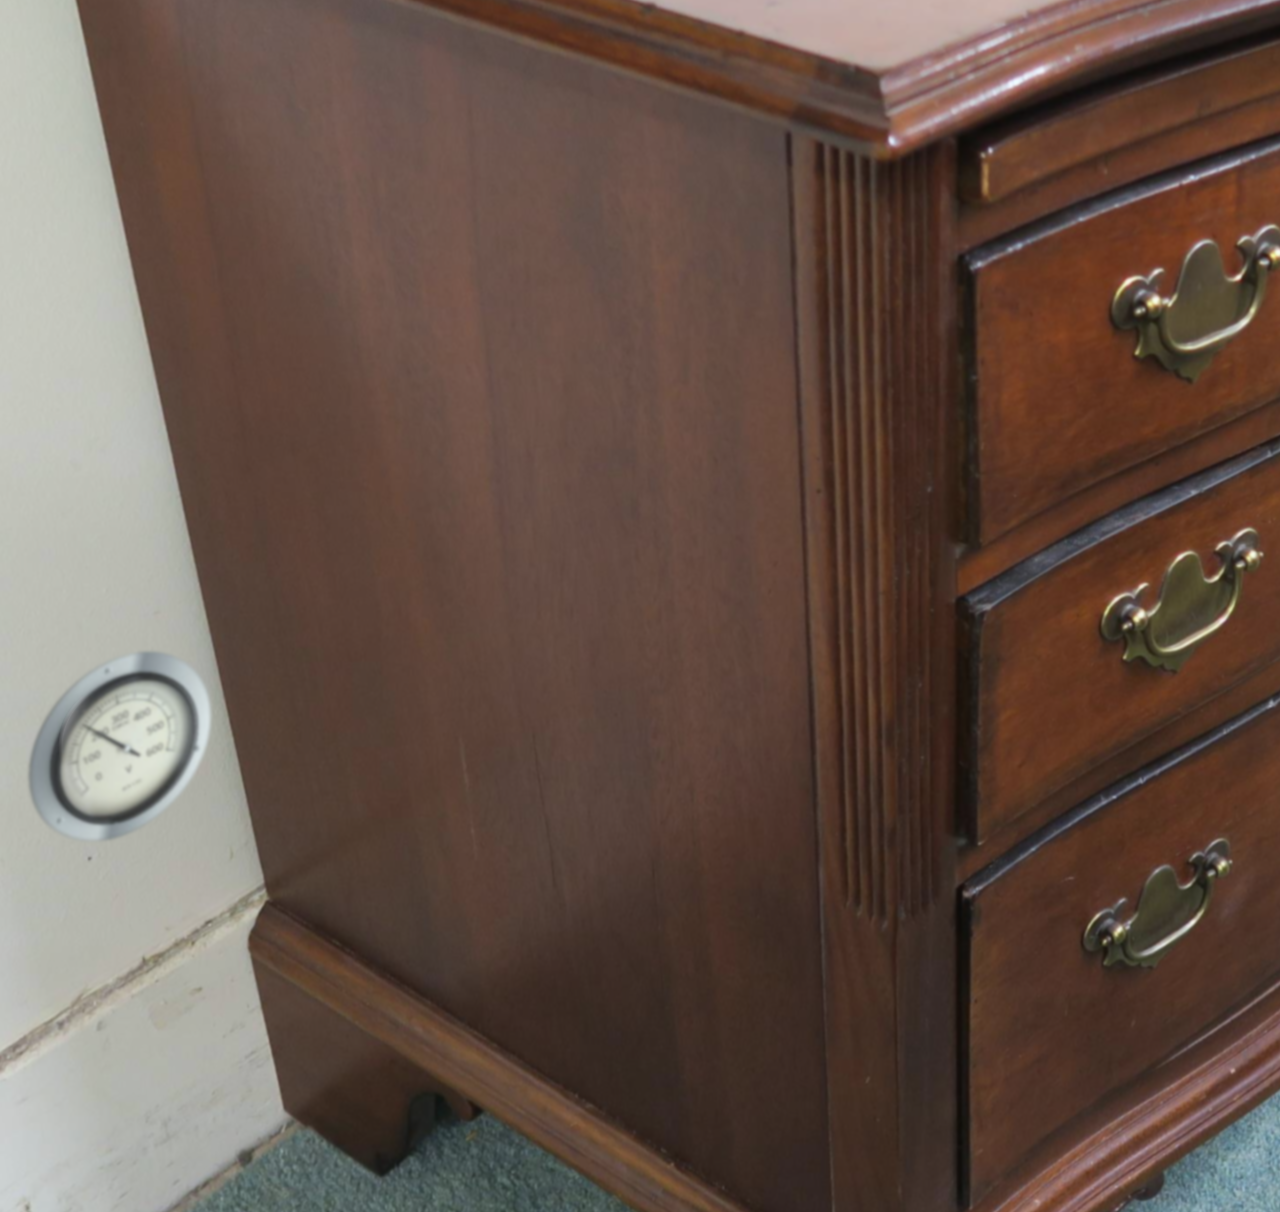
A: 200 (V)
